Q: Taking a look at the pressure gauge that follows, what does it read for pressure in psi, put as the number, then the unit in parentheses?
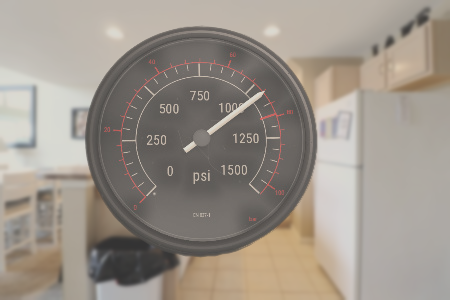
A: 1050 (psi)
